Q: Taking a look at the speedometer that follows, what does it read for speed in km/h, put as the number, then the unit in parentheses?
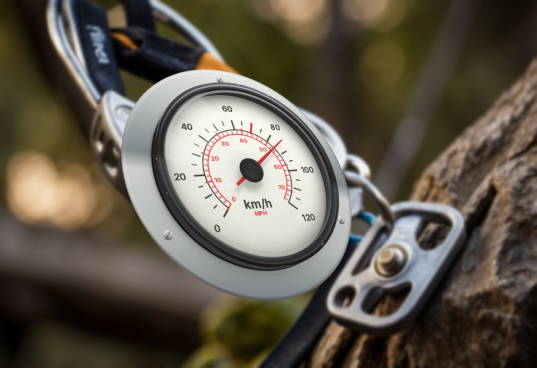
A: 85 (km/h)
